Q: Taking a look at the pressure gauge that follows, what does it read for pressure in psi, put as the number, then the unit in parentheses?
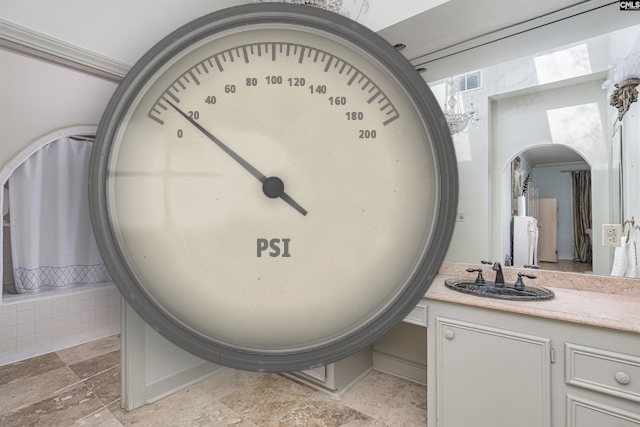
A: 15 (psi)
